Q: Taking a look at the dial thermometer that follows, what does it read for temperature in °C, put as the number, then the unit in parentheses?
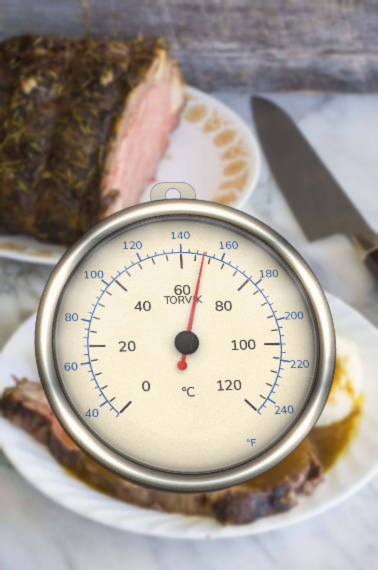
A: 66 (°C)
